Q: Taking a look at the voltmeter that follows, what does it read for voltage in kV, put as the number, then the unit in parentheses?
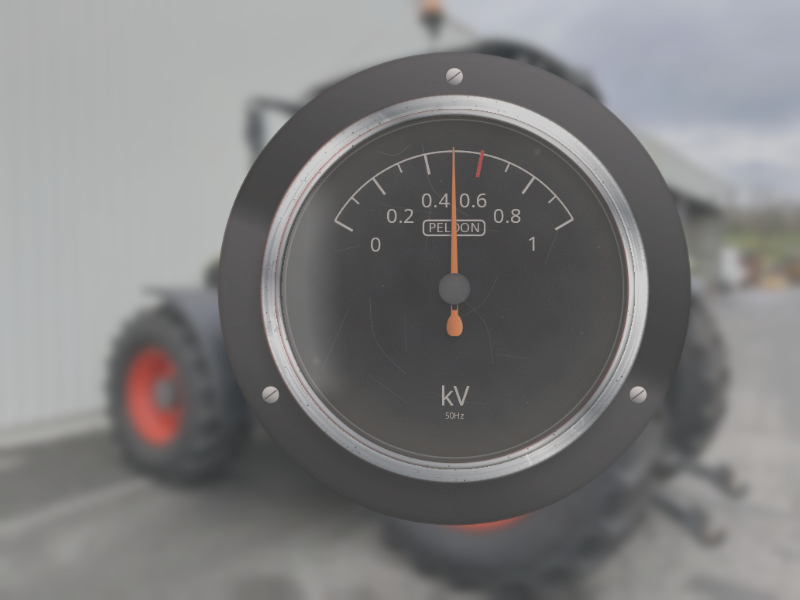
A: 0.5 (kV)
